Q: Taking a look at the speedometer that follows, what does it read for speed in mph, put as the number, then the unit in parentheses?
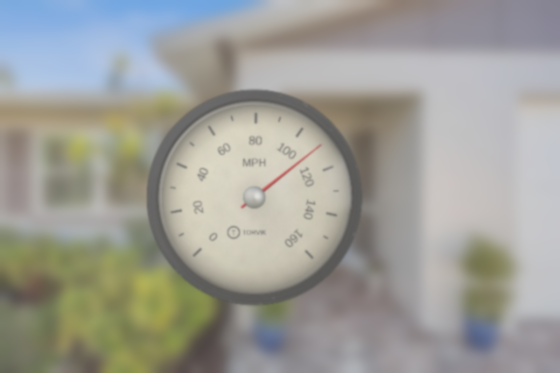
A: 110 (mph)
